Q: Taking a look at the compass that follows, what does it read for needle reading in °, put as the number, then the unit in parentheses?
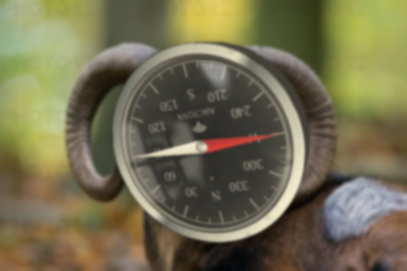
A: 270 (°)
